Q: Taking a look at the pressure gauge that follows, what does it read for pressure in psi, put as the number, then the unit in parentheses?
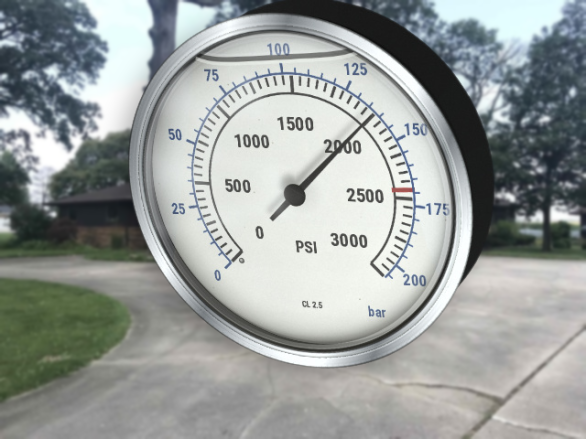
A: 2000 (psi)
